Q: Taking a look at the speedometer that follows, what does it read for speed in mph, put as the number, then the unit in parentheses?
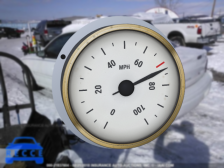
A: 72.5 (mph)
